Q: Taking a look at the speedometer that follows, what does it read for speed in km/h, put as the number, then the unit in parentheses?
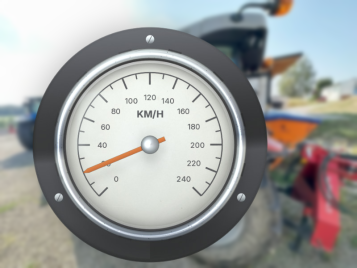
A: 20 (km/h)
